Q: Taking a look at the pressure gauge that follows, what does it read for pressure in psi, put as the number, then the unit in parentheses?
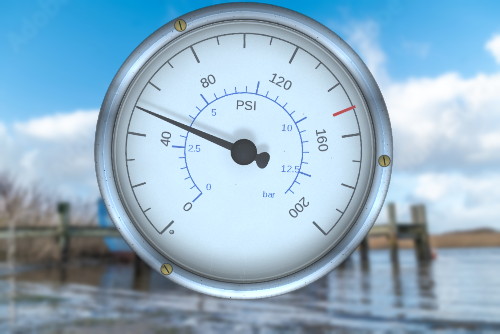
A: 50 (psi)
